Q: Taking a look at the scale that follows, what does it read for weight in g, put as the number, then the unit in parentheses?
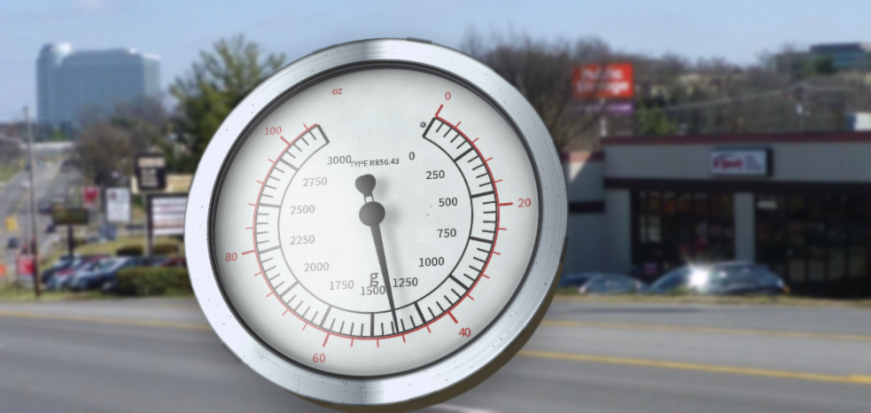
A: 1375 (g)
